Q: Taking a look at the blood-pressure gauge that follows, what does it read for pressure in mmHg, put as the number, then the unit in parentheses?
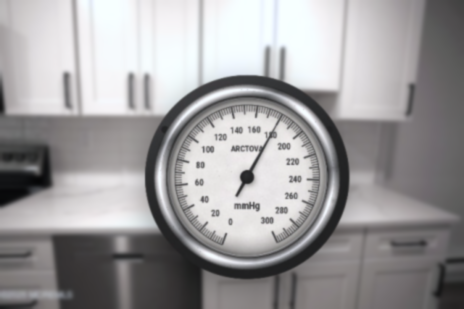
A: 180 (mmHg)
